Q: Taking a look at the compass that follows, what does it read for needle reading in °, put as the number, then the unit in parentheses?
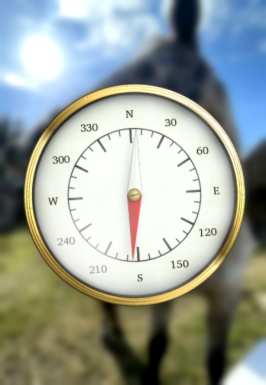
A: 185 (°)
